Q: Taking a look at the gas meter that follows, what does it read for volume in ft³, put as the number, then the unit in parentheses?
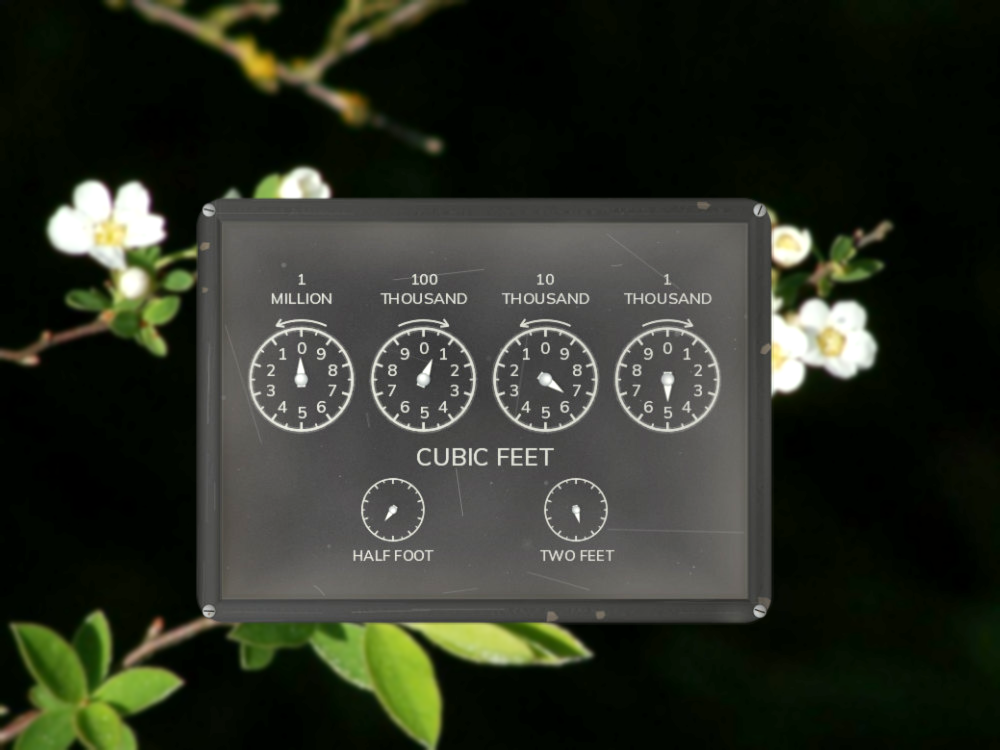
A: 6500 (ft³)
